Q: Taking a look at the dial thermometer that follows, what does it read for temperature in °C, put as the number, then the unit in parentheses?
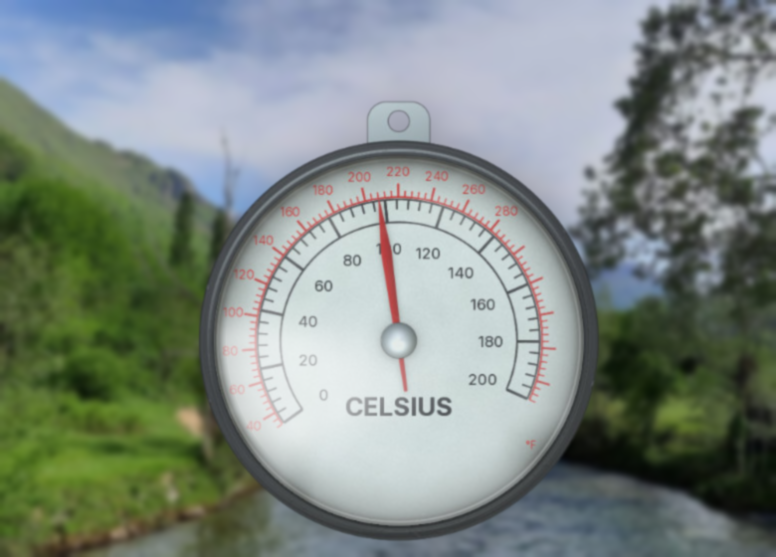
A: 98 (°C)
